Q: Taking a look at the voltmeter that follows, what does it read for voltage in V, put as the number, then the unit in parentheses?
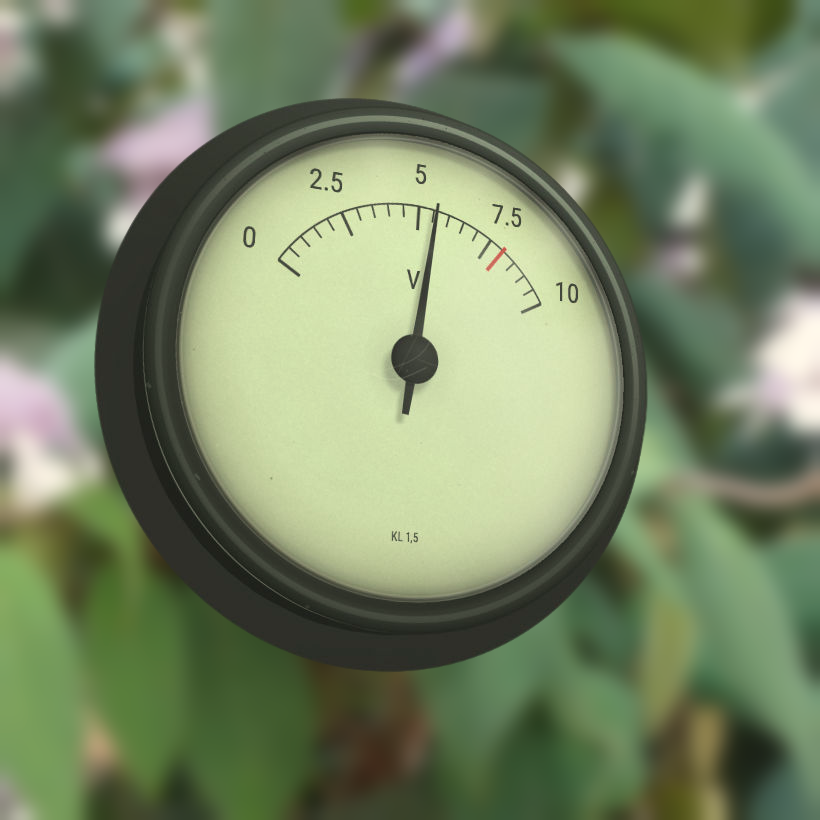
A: 5.5 (V)
